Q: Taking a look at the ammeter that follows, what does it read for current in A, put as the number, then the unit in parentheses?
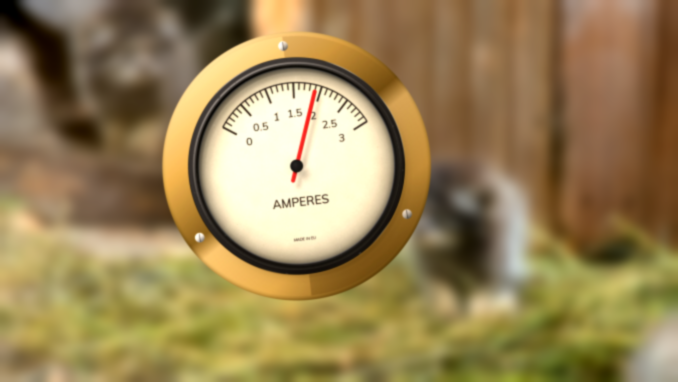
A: 1.9 (A)
